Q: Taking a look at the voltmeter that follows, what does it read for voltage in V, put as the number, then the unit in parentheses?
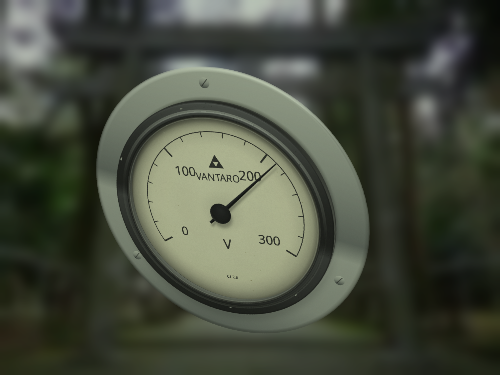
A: 210 (V)
